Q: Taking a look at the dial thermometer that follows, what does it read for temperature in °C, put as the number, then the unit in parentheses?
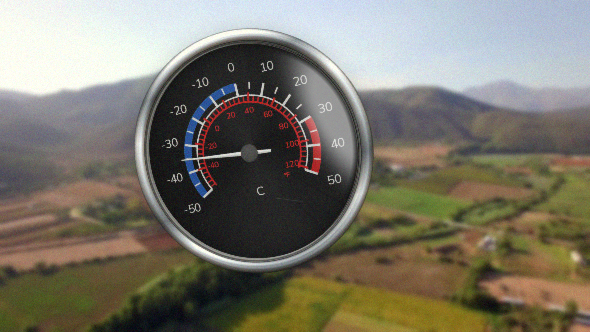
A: -35 (°C)
